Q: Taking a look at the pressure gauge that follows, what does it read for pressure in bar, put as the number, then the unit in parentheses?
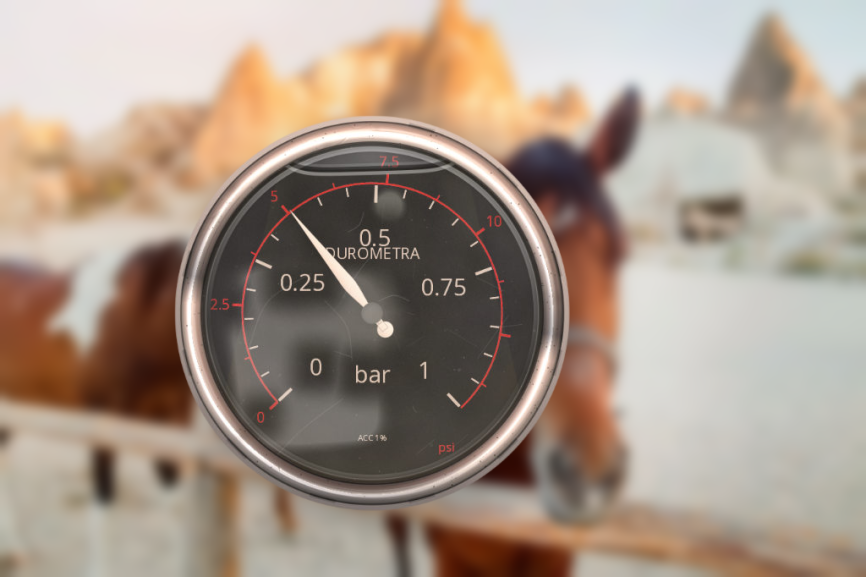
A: 0.35 (bar)
